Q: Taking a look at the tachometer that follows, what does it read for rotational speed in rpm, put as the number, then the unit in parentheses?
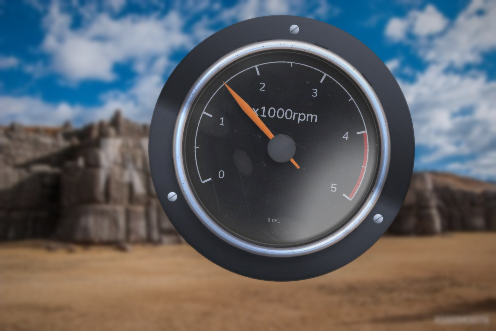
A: 1500 (rpm)
